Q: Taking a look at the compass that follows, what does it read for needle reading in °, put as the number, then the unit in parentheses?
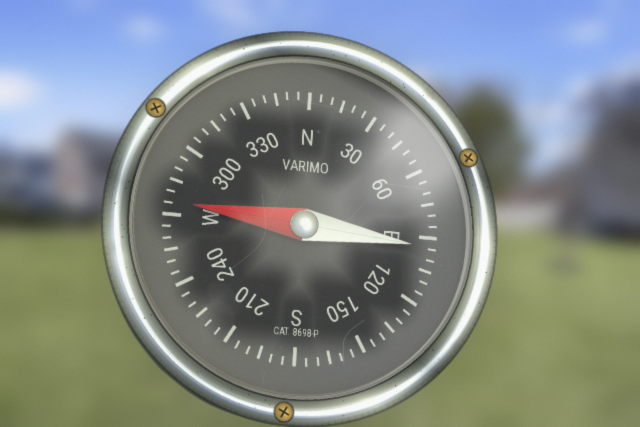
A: 275 (°)
